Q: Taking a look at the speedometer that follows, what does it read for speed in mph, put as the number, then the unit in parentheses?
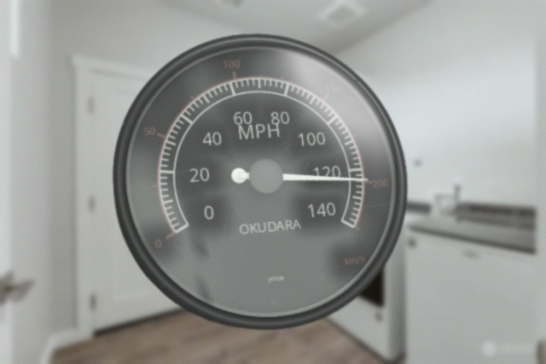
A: 124 (mph)
